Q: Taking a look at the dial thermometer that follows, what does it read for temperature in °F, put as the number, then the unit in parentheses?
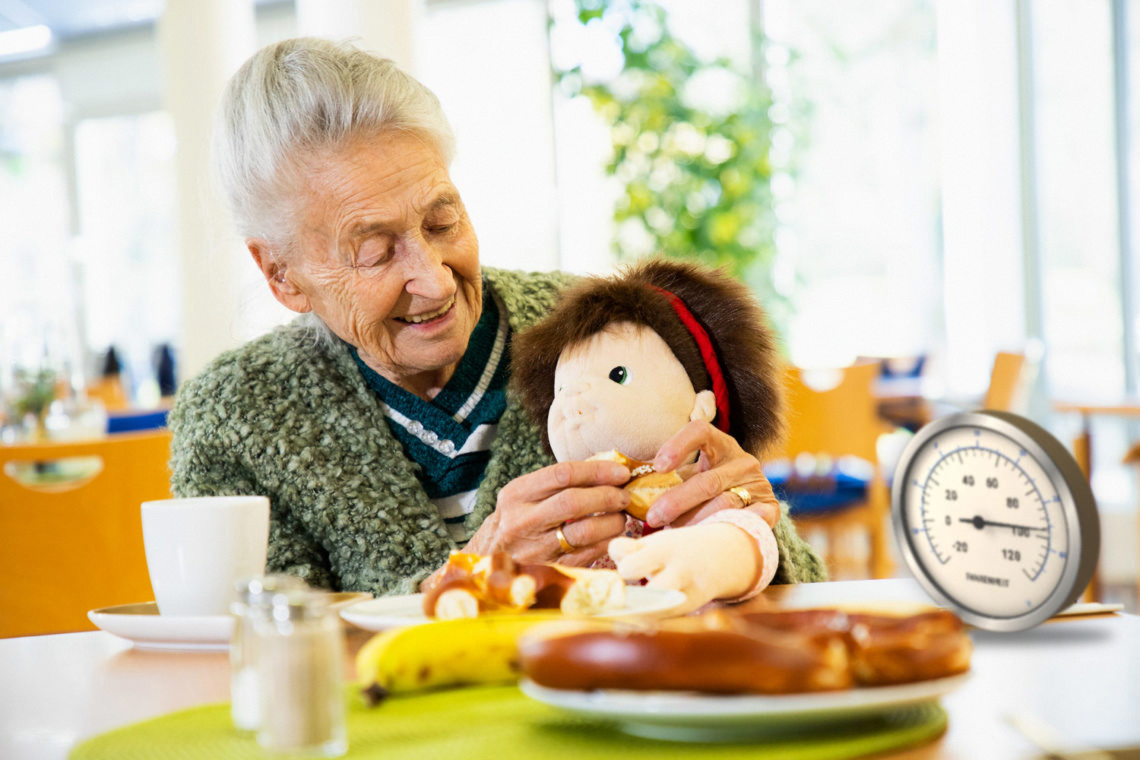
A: 96 (°F)
